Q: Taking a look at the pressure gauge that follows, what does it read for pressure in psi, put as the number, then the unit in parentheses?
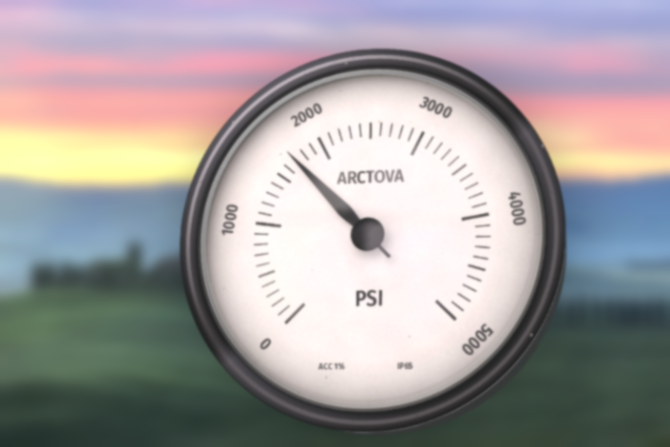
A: 1700 (psi)
